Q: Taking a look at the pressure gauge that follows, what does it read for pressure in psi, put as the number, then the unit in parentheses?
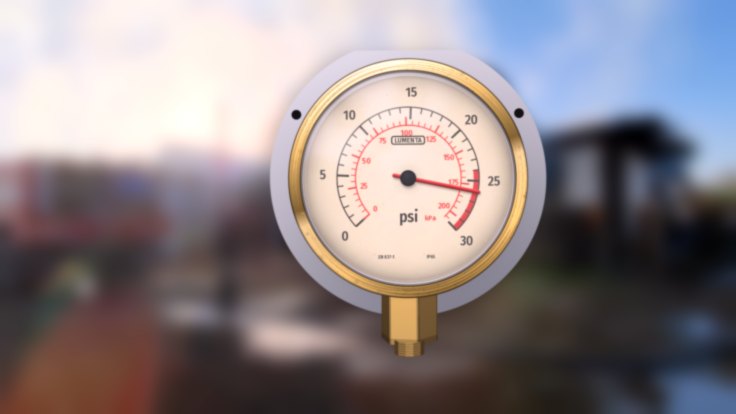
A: 26 (psi)
